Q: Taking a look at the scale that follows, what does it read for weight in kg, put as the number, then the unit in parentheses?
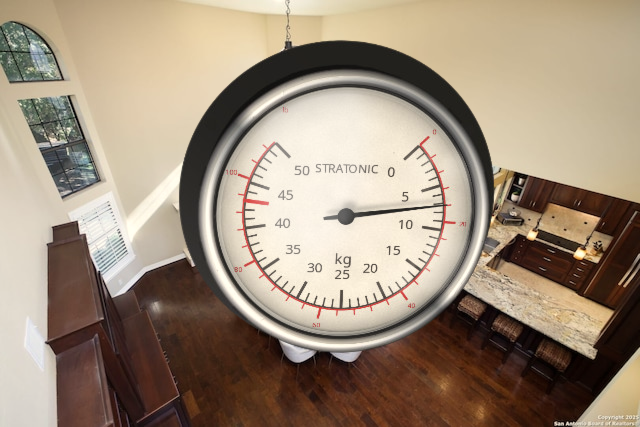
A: 7 (kg)
